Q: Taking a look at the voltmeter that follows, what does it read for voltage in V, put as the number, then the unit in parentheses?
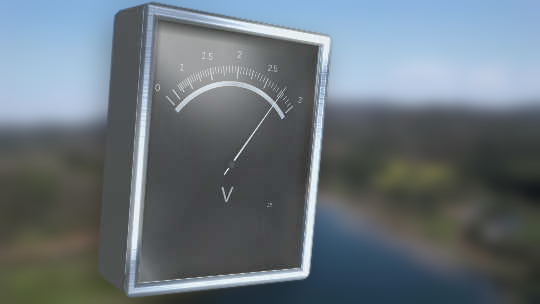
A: 2.75 (V)
